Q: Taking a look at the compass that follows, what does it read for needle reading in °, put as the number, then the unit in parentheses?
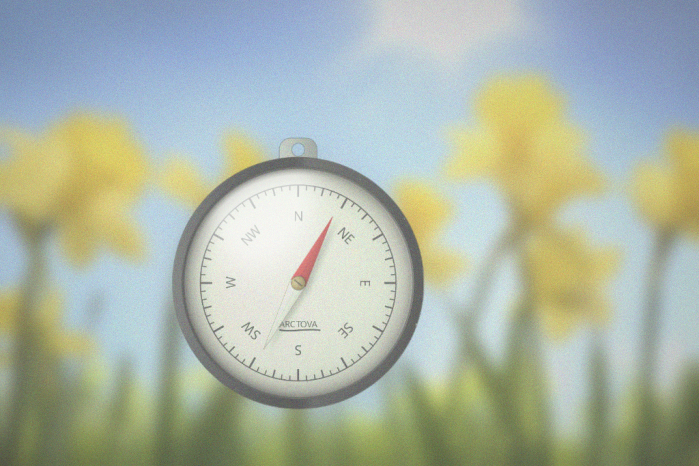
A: 27.5 (°)
